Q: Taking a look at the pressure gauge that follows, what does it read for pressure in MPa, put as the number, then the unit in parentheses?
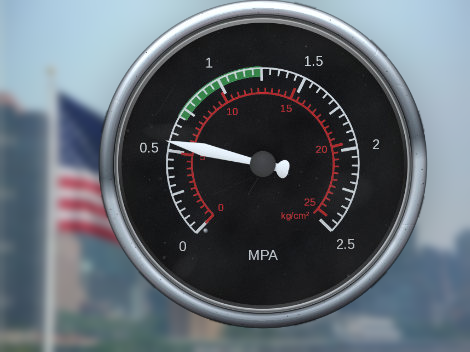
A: 0.55 (MPa)
